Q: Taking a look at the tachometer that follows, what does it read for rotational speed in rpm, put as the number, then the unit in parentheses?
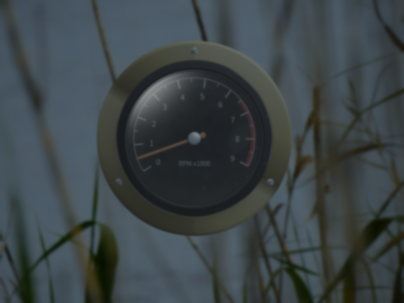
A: 500 (rpm)
